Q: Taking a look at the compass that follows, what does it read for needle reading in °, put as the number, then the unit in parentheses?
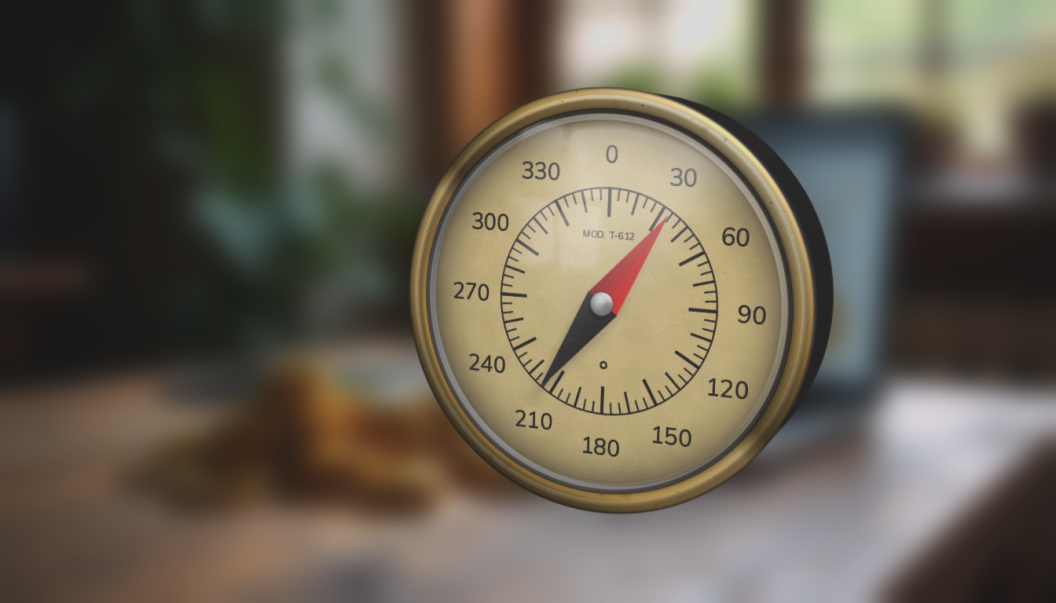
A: 35 (°)
